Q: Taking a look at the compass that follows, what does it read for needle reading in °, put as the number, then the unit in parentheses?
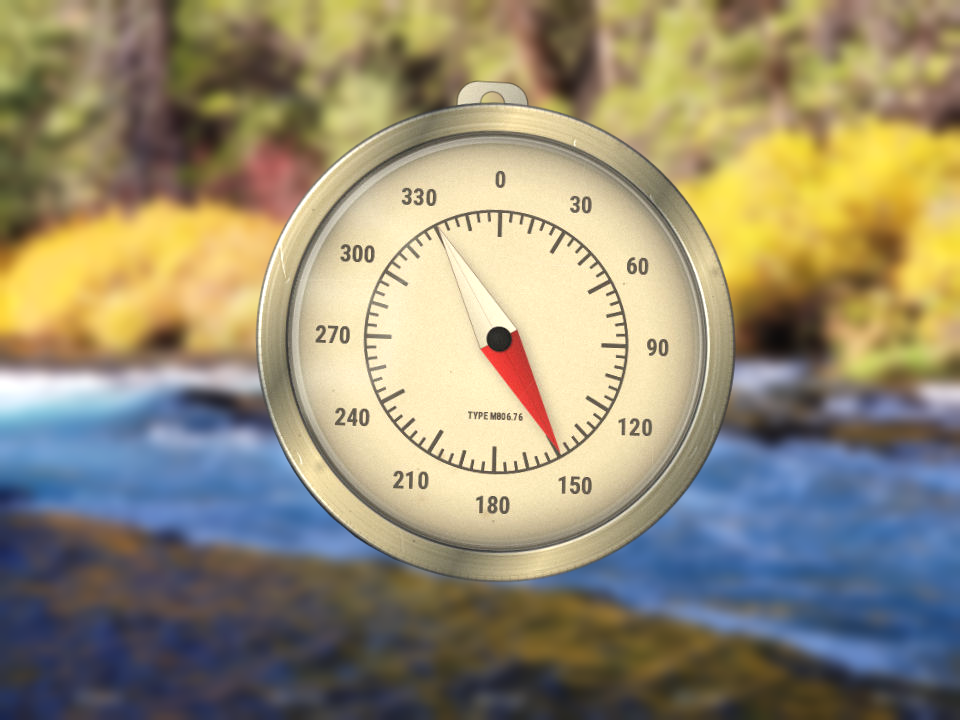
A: 150 (°)
